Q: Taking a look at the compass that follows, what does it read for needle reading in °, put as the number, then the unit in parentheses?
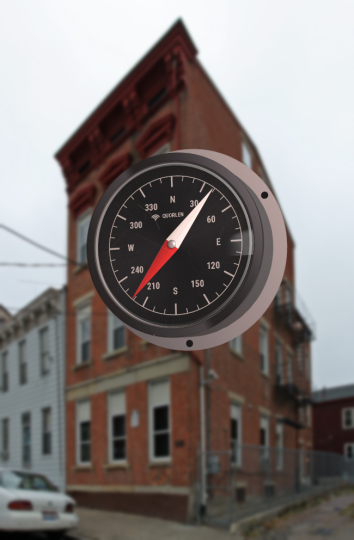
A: 220 (°)
